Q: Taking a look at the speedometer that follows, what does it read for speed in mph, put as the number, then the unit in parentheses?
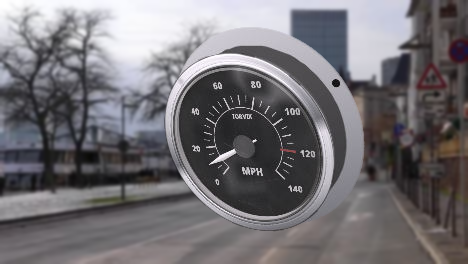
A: 10 (mph)
